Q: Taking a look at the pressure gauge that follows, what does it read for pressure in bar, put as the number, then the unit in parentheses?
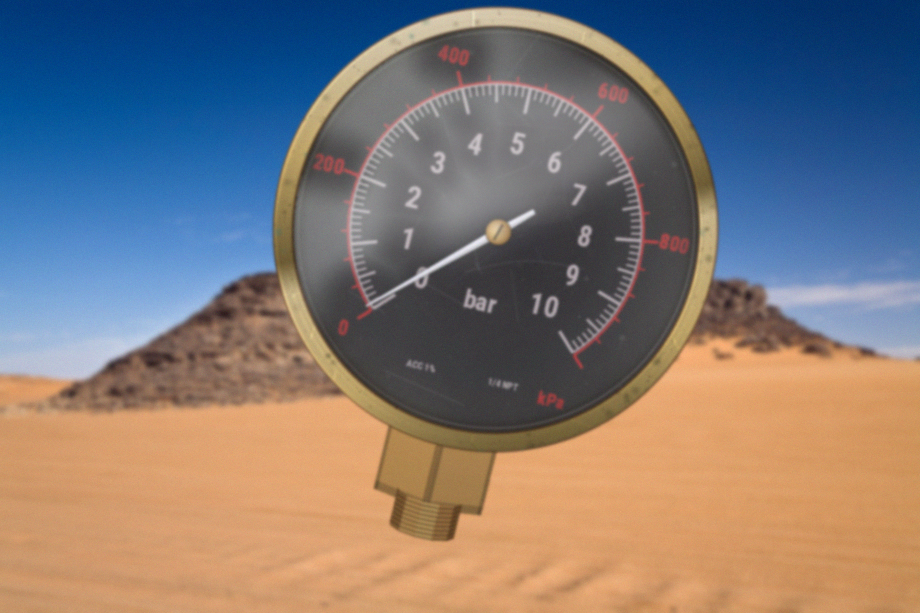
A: 0.1 (bar)
